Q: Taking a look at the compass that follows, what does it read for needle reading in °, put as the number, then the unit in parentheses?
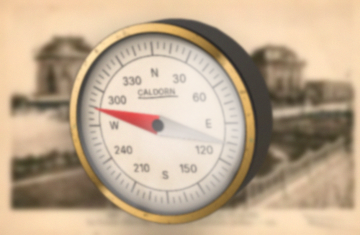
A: 285 (°)
